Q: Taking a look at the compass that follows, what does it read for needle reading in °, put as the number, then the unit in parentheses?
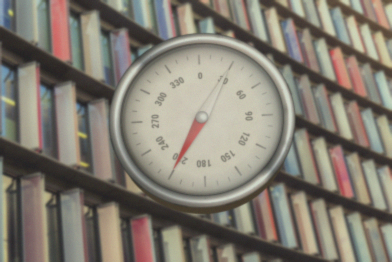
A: 210 (°)
